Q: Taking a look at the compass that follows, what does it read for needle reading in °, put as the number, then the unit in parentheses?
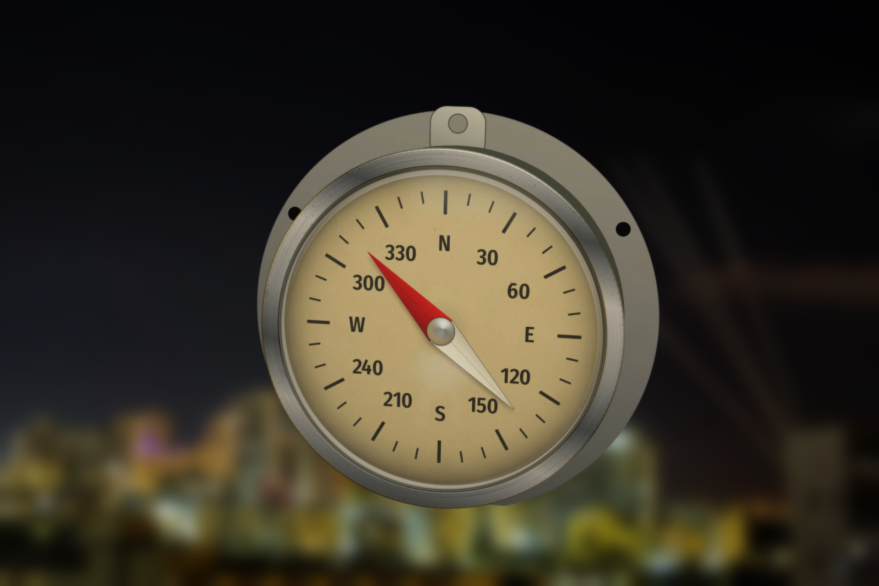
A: 315 (°)
